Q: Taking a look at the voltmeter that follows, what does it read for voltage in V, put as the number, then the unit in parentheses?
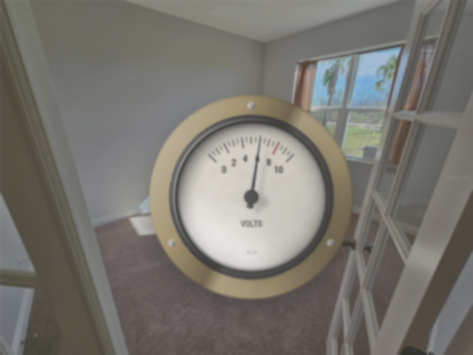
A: 6 (V)
